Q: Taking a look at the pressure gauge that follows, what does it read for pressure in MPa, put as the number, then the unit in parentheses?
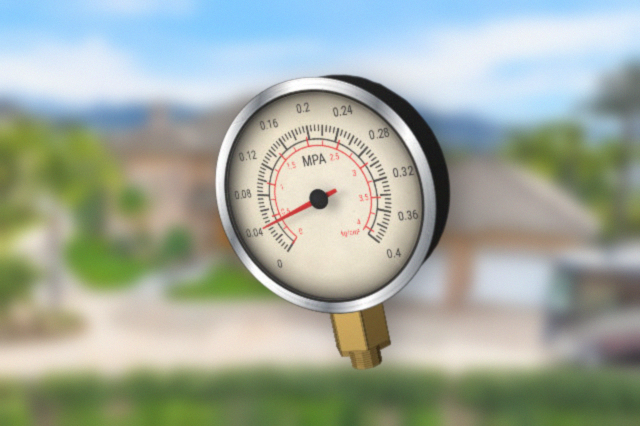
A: 0.04 (MPa)
